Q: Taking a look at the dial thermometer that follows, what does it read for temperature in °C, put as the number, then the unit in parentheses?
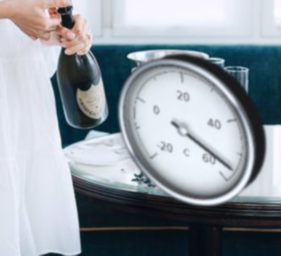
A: 55 (°C)
